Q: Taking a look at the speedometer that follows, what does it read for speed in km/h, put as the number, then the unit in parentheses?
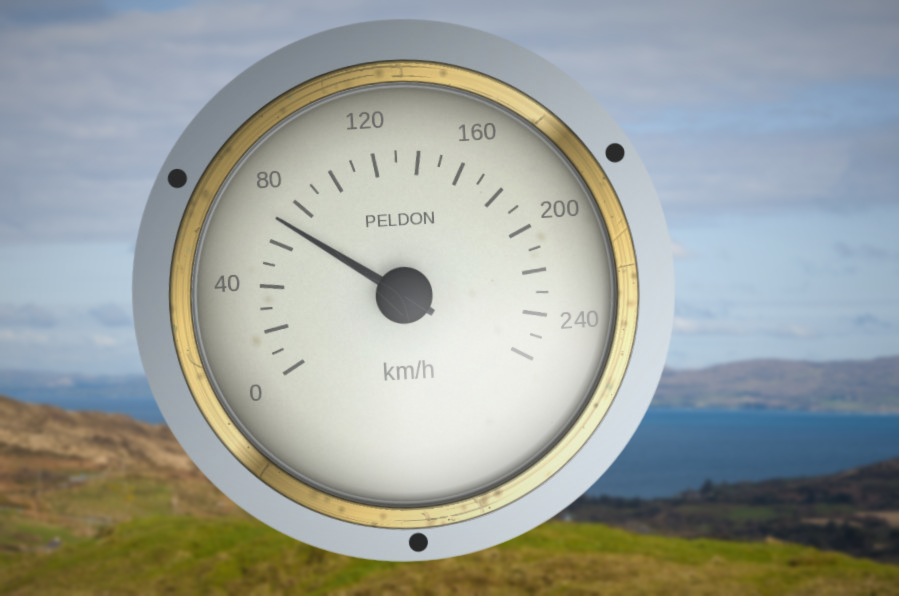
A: 70 (km/h)
